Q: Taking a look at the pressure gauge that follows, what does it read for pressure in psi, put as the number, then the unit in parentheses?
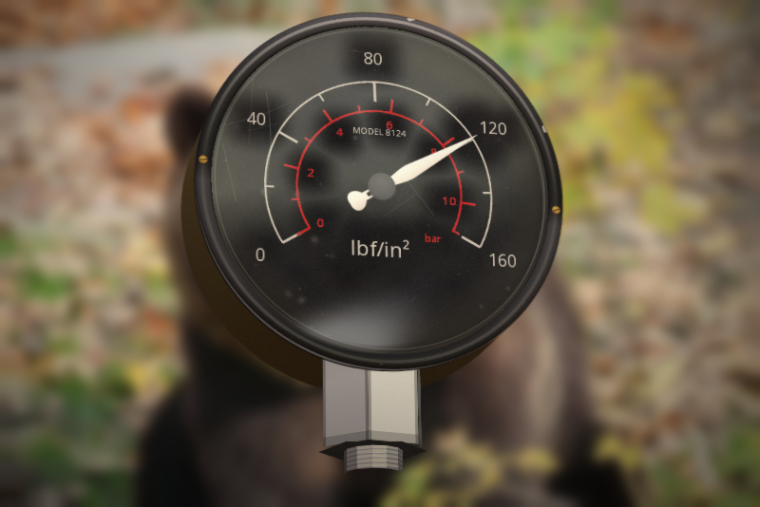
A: 120 (psi)
